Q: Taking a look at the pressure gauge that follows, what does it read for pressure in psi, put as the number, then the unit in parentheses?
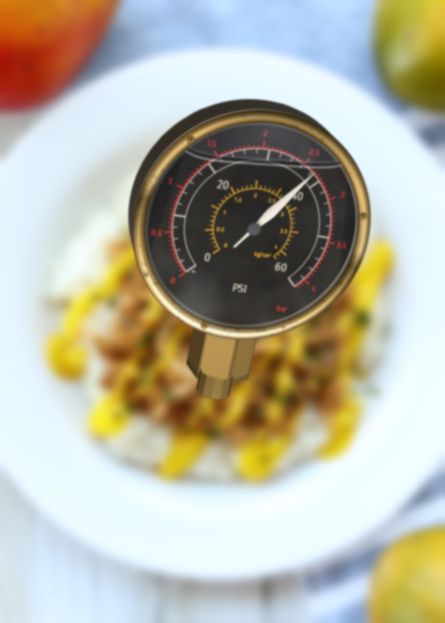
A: 38 (psi)
